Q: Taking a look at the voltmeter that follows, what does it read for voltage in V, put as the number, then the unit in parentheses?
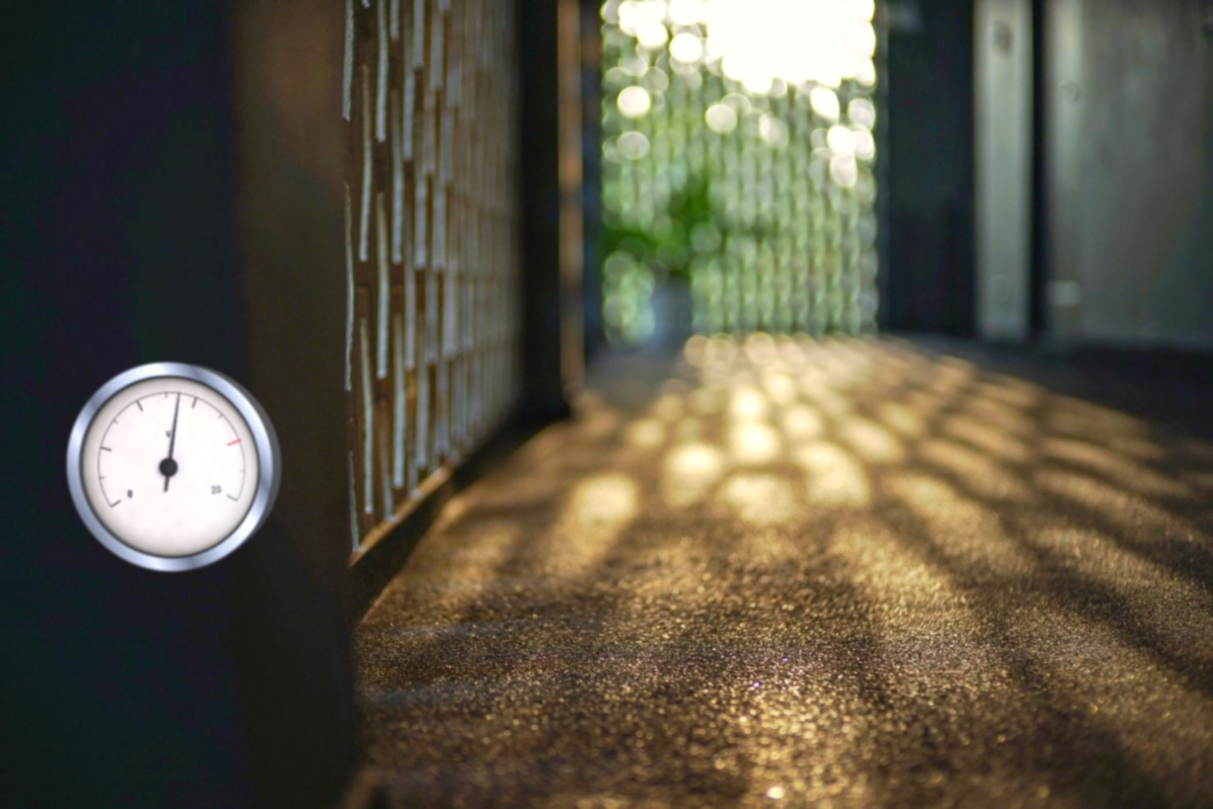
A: 11 (V)
